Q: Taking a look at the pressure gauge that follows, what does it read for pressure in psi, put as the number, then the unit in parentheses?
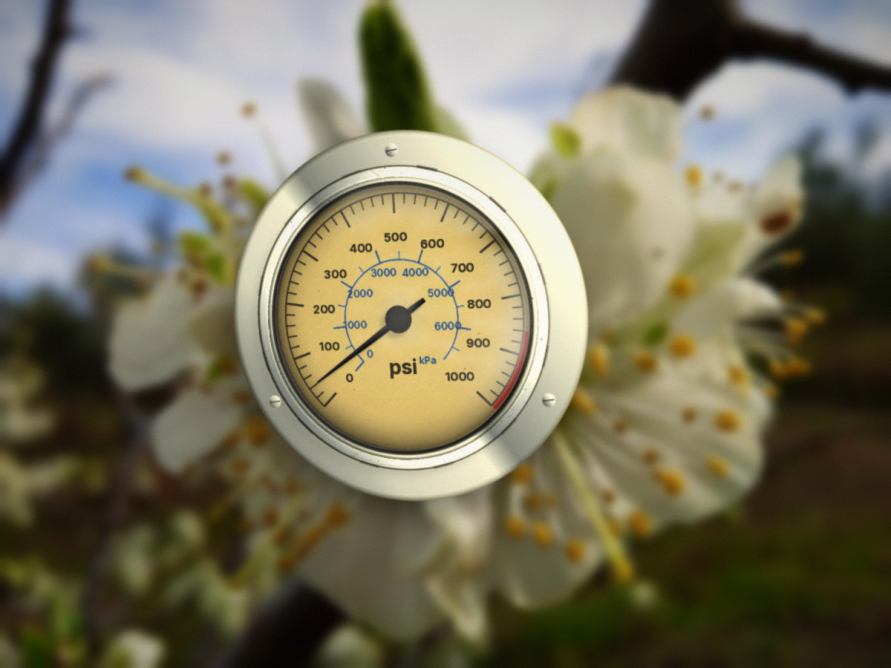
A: 40 (psi)
